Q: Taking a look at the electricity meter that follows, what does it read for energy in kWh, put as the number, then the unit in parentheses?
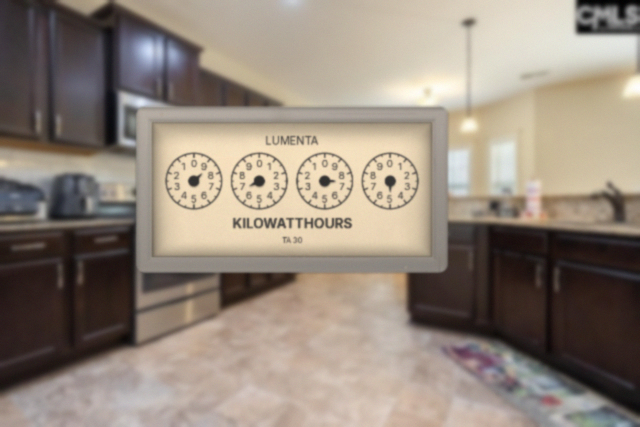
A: 8675 (kWh)
